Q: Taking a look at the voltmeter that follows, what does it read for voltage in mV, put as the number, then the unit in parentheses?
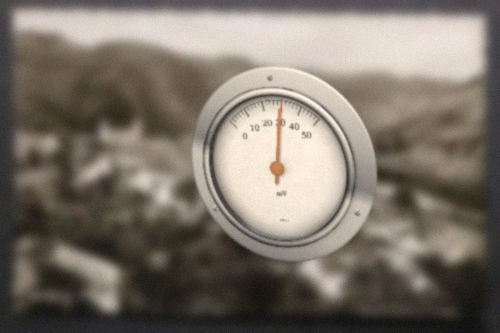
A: 30 (mV)
